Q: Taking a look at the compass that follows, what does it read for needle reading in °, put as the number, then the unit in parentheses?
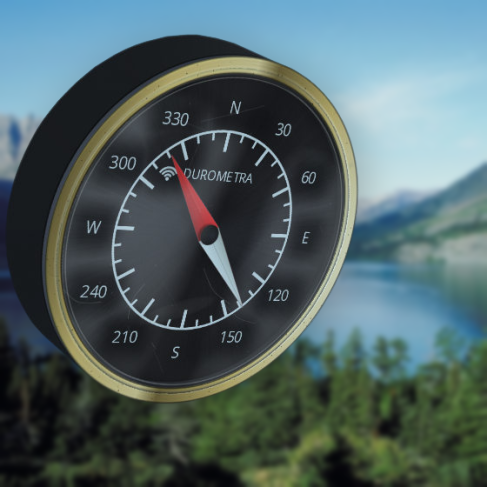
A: 320 (°)
